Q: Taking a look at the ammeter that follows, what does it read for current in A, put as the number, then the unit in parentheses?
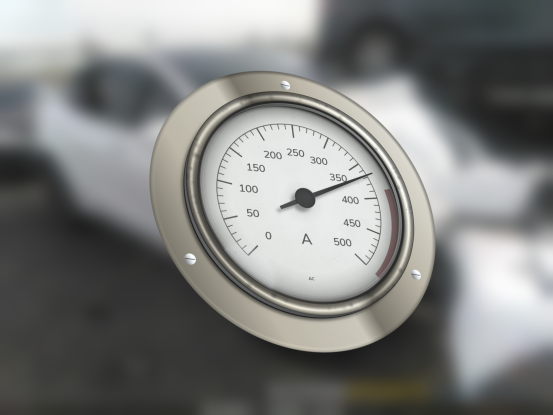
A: 370 (A)
